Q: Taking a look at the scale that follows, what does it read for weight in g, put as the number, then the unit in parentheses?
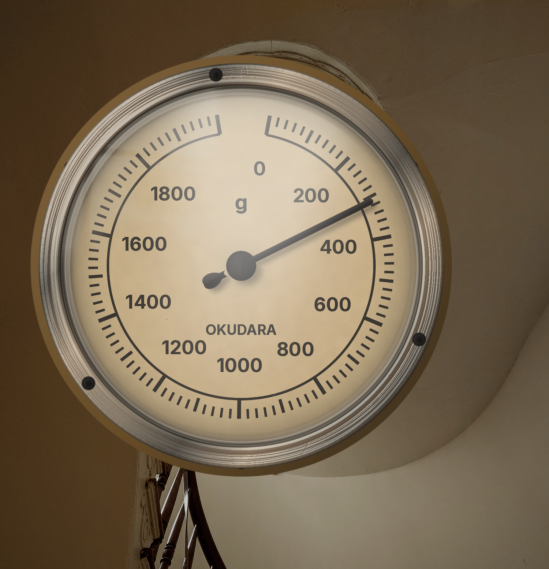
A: 310 (g)
